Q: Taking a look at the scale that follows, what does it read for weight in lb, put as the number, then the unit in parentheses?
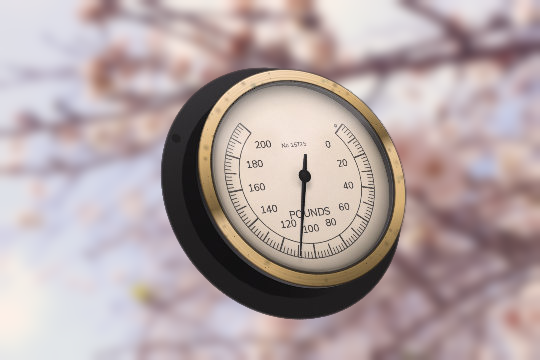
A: 110 (lb)
